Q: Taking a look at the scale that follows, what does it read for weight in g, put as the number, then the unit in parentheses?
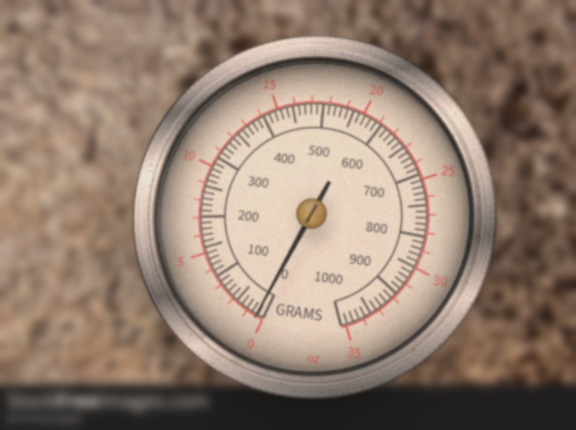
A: 10 (g)
